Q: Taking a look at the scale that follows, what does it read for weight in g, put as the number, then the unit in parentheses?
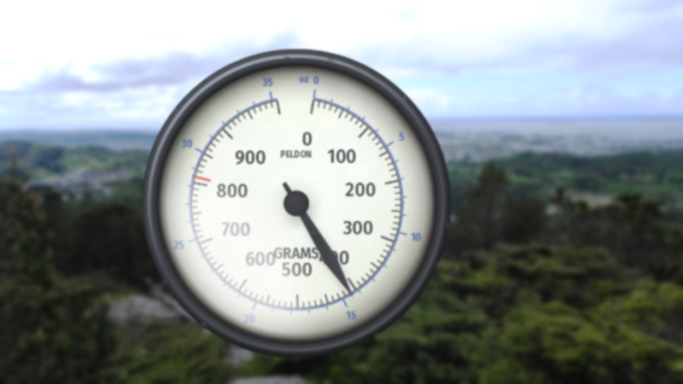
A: 410 (g)
